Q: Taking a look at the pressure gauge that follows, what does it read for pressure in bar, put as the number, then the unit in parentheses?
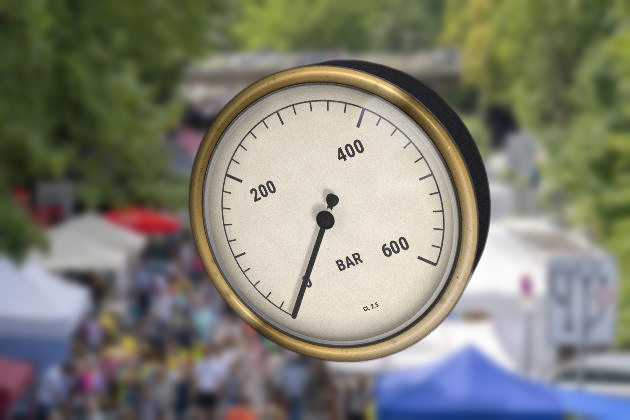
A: 0 (bar)
